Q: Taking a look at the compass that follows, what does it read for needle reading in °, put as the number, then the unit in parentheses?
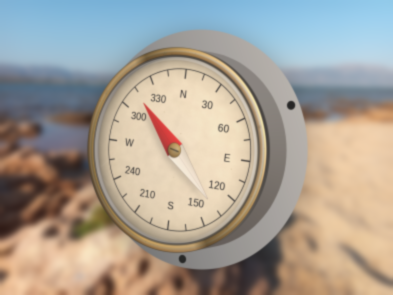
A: 315 (°)
